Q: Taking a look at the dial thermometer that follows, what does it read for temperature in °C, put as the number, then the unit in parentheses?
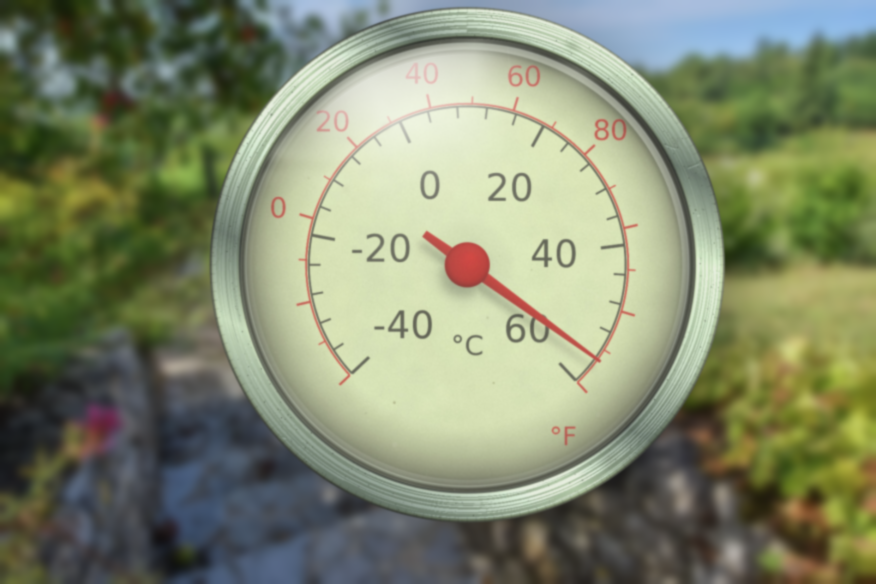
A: 56 (°C)
